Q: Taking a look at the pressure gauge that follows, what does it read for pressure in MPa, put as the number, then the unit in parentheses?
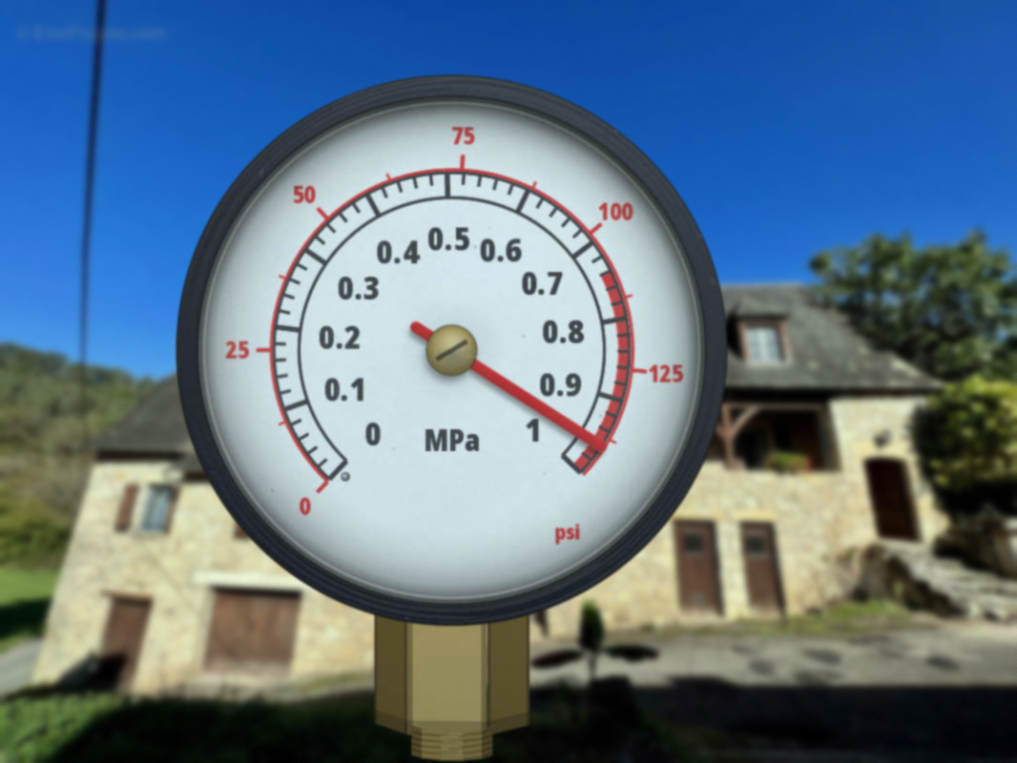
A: 0.96 (MPa)
